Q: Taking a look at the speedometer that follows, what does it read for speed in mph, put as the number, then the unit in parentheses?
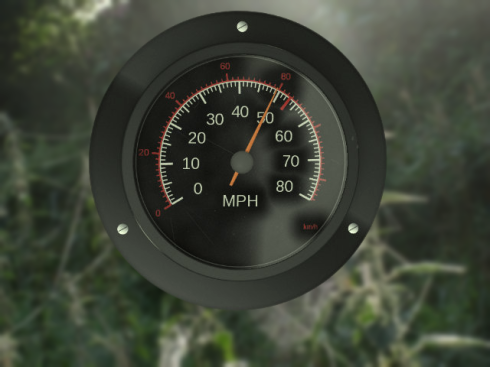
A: 49 (mph)
